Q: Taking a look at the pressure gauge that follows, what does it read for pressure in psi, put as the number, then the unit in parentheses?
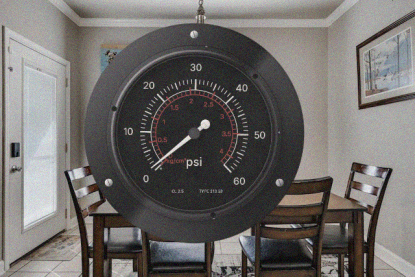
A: 1 (psi)
